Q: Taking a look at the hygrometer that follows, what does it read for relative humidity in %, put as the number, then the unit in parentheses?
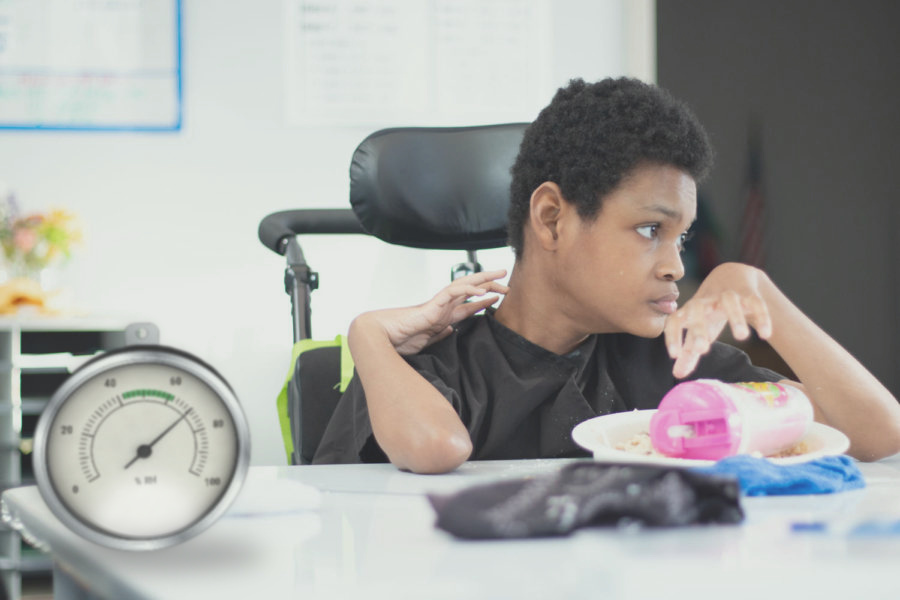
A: 70 (%)
